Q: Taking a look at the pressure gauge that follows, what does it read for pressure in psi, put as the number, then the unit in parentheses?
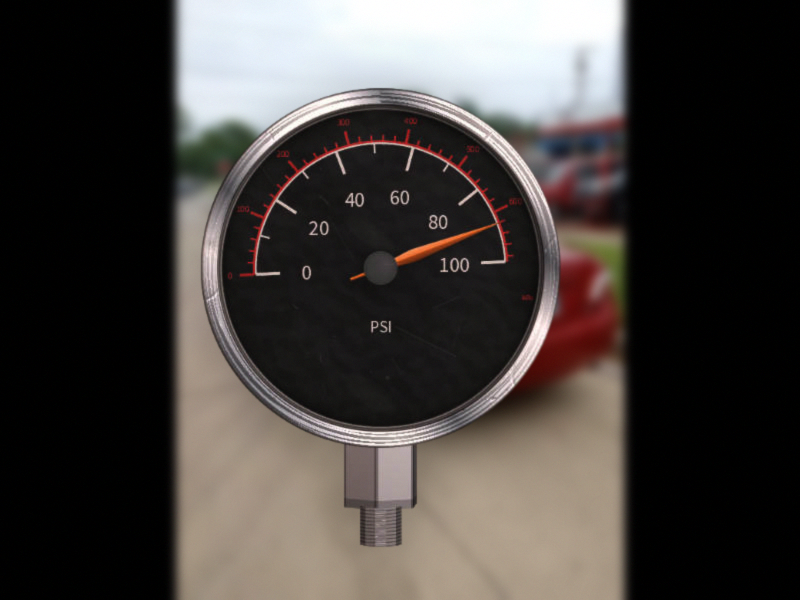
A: 90 (psi)
